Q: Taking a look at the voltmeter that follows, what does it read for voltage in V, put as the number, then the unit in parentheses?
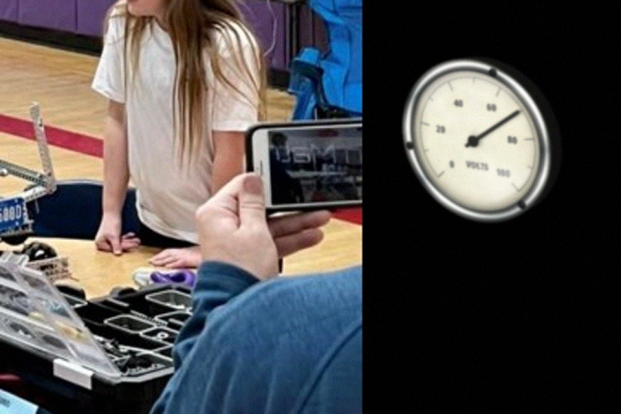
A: 70 (V)
